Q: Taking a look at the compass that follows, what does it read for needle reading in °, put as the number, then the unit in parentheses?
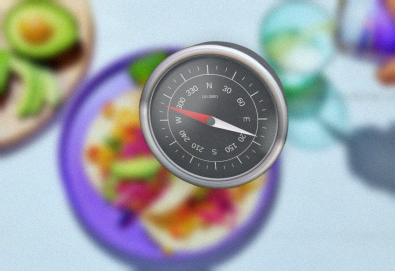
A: 290 (°)
